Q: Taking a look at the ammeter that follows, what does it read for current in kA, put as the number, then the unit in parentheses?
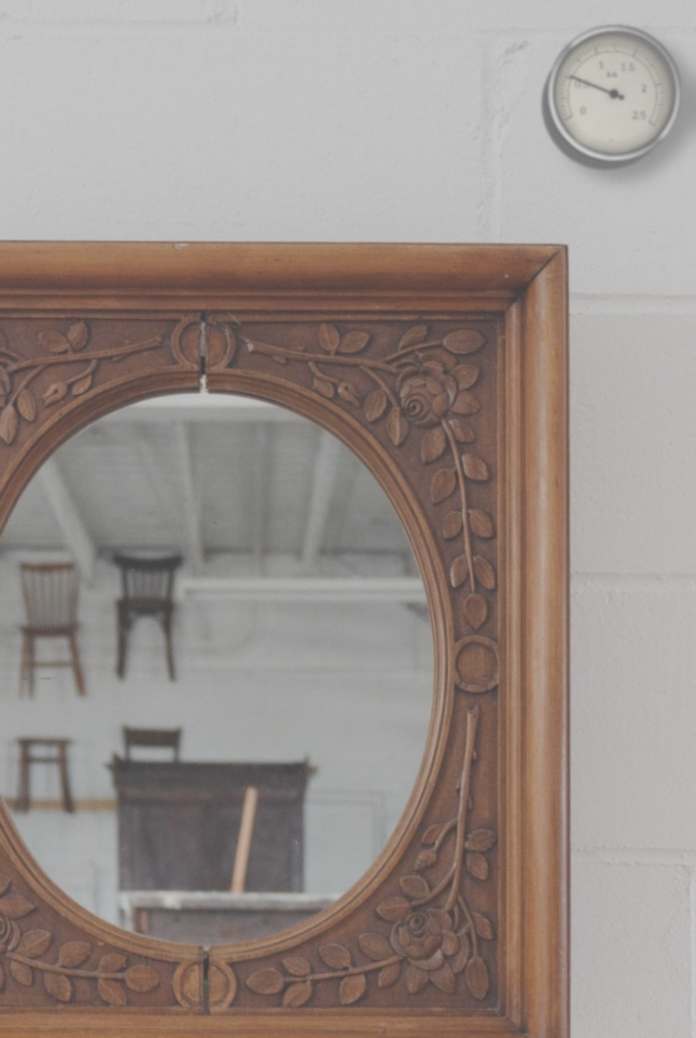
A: 0.5 (kA)
